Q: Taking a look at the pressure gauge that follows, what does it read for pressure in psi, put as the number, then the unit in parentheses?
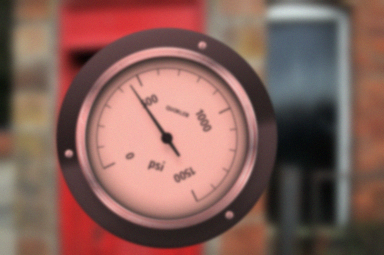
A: 450 (psi)
